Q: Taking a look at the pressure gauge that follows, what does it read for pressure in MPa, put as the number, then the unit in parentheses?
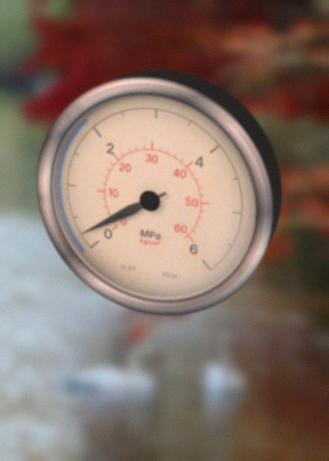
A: 0.25 (MPa)
